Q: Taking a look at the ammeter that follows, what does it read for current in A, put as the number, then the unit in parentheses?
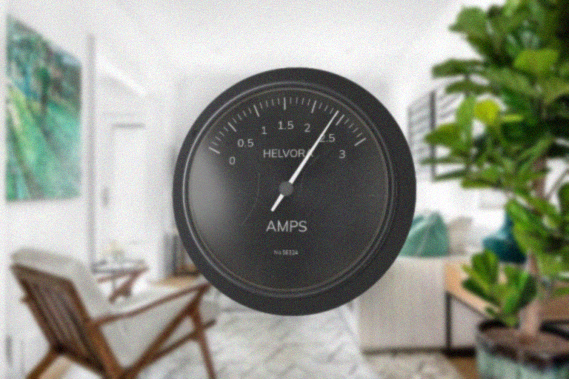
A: 2.4 (A)
